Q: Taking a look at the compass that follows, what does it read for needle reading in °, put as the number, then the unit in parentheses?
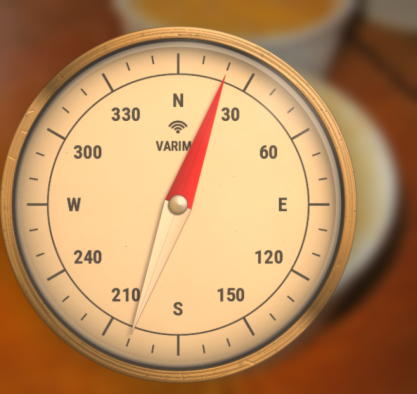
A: 20 (°)
